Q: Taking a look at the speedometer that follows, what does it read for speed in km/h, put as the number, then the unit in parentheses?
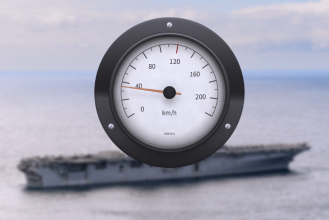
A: 35 (km/h)
